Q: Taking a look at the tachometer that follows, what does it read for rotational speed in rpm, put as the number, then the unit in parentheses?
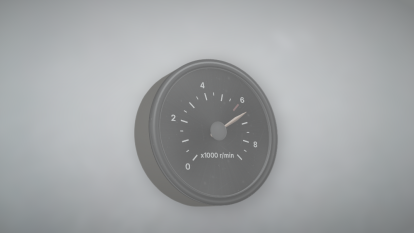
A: 6500 (rpm)
